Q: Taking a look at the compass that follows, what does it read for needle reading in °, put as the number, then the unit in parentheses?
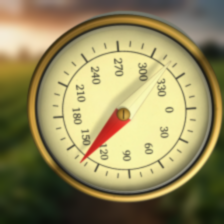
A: 135 (°)
